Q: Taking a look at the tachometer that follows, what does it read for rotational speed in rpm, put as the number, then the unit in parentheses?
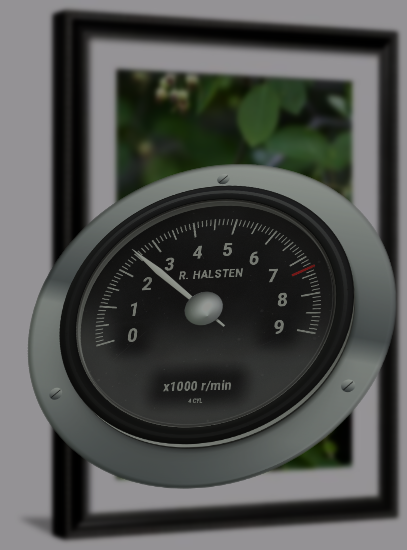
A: 2500 (rpm)
